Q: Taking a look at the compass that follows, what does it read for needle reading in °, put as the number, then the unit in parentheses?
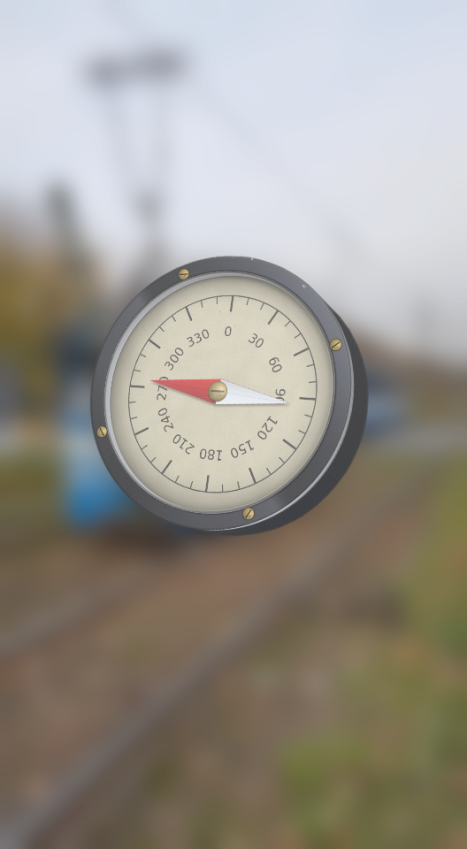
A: 275 (°)
